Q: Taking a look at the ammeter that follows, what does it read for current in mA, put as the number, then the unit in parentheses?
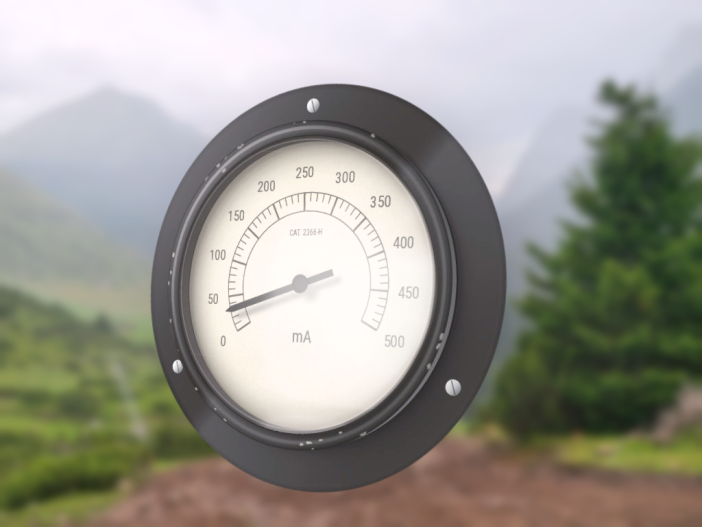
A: 30 (mA)
